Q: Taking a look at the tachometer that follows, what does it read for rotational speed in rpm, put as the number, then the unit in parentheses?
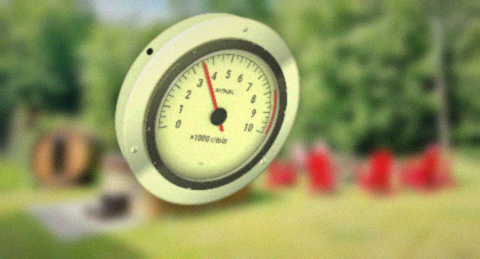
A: 3500 (rpm)
